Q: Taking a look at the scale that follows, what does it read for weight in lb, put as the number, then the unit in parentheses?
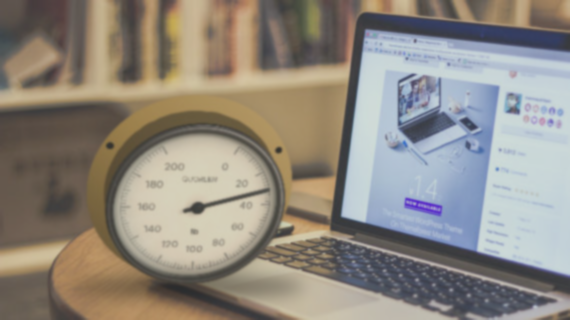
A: 30 (lb)
